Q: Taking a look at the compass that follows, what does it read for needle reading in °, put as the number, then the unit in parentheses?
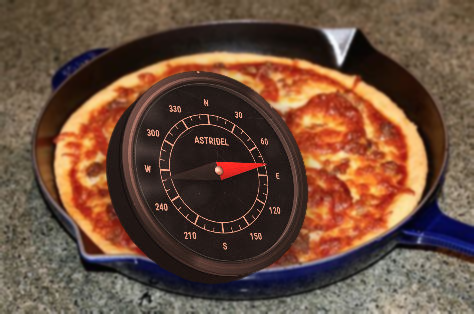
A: 80 (°)
